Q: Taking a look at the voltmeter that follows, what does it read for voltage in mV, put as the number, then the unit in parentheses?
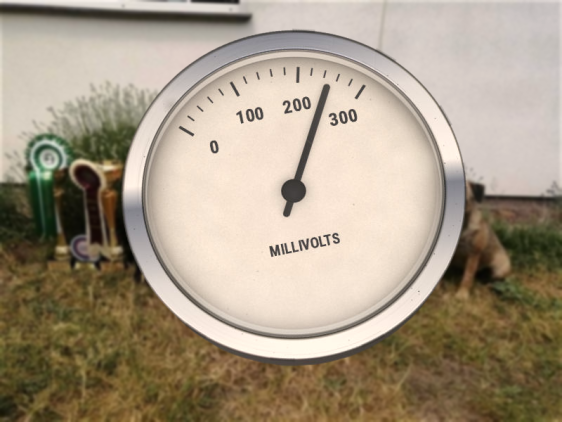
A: 250 (mV)
